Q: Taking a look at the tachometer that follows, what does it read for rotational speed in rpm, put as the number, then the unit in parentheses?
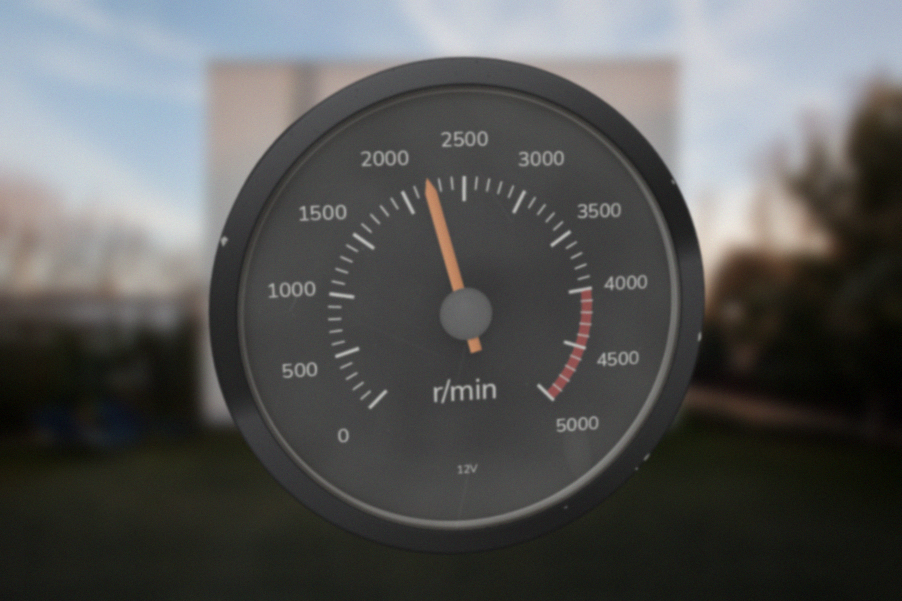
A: 2200 (rpm)
